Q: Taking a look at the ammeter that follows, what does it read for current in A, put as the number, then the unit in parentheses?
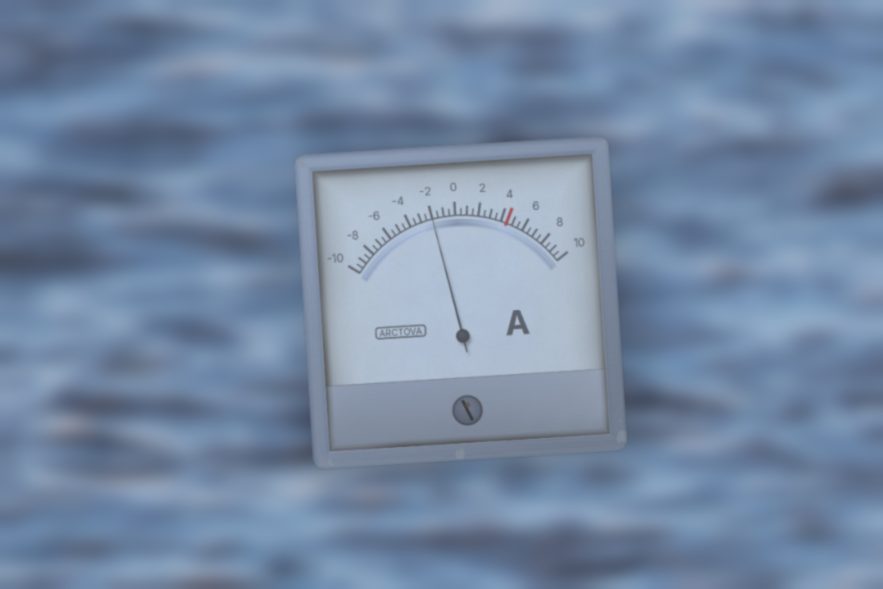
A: -2 (A)
